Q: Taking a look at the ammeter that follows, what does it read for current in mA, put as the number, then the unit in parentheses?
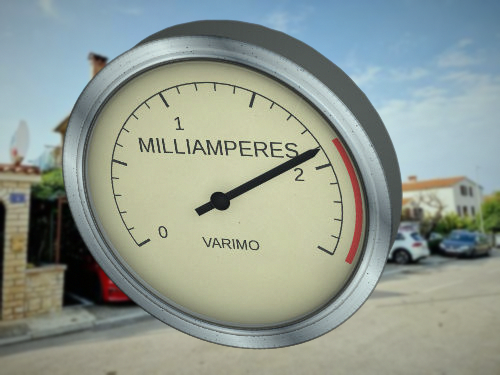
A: 1.9 (mA)
